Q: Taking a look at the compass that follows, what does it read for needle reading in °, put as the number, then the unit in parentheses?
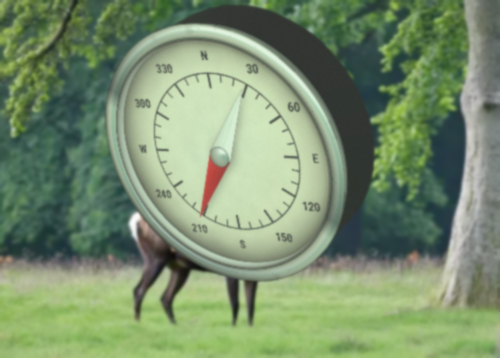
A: 210 (°)
